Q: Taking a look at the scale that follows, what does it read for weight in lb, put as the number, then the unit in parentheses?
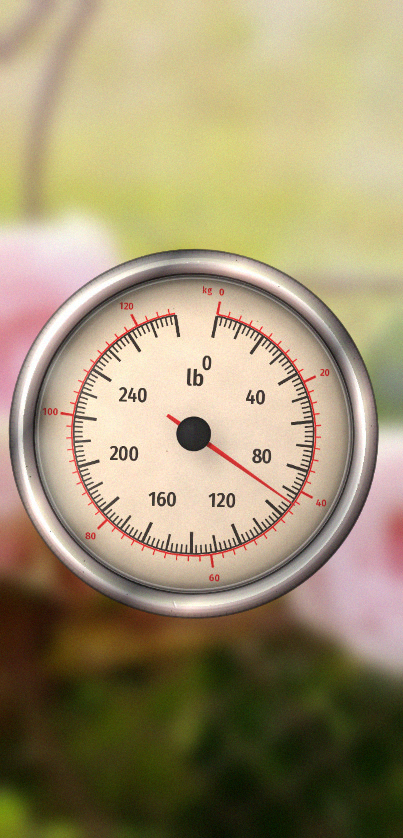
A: 94 (lb)
